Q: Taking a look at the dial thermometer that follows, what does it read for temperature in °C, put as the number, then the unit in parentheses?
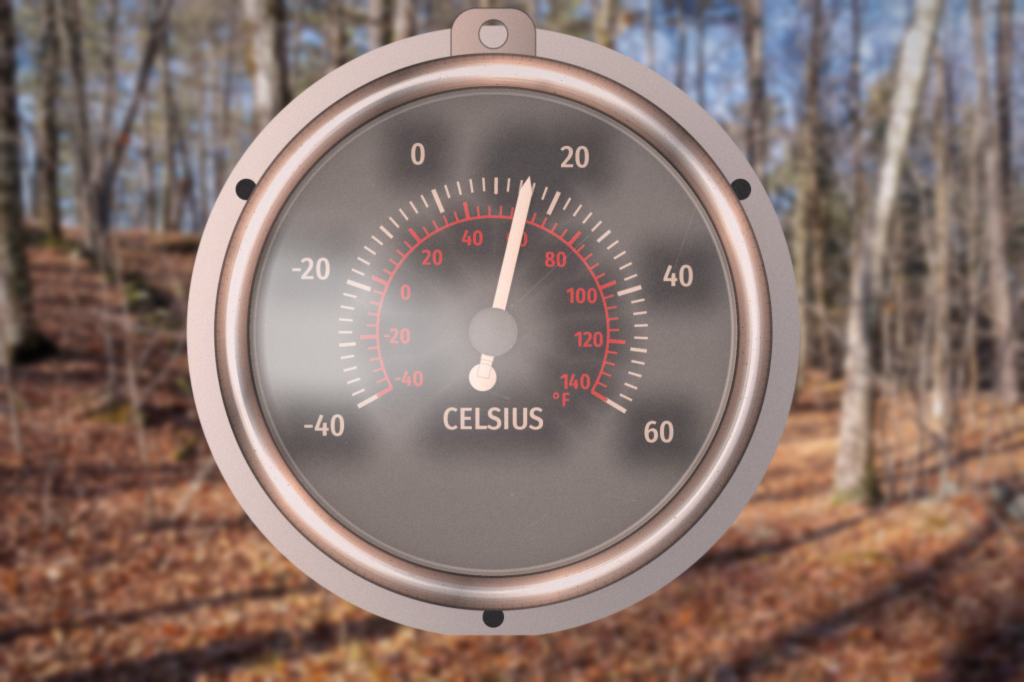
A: 15 (°C)
